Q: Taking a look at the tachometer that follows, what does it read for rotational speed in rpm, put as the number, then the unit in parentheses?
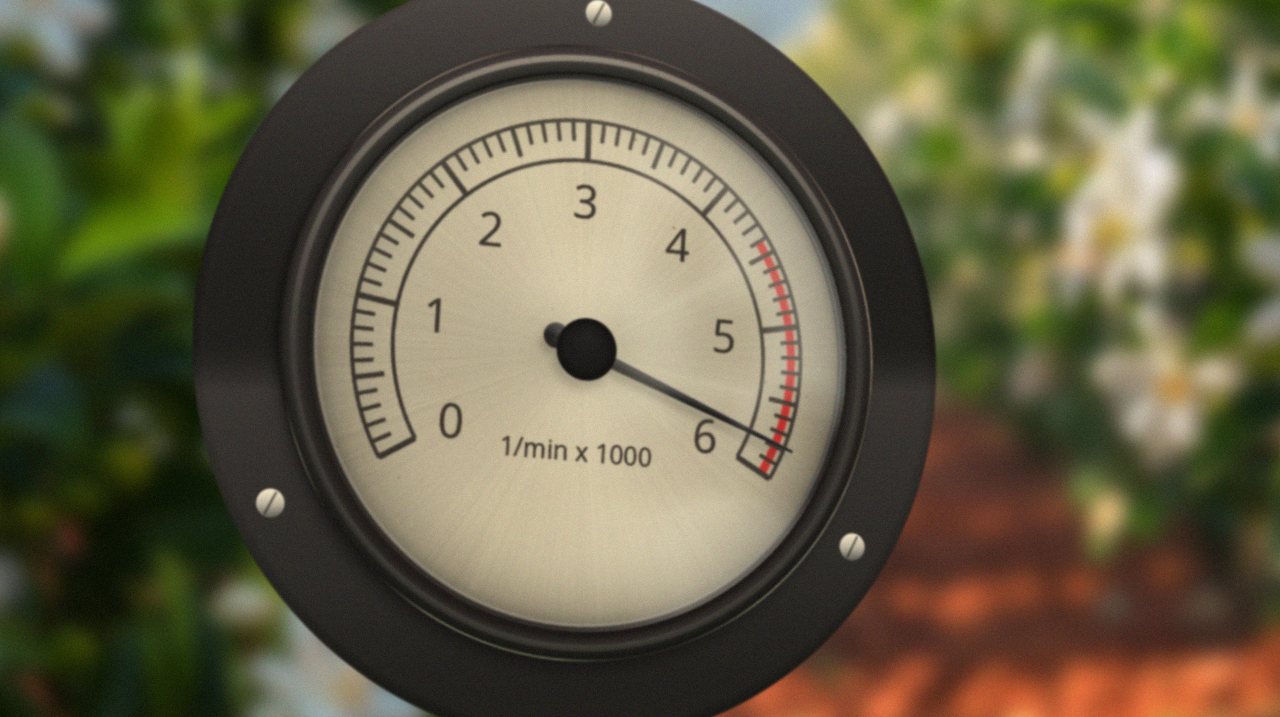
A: 5800 (rpm)
